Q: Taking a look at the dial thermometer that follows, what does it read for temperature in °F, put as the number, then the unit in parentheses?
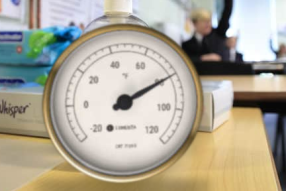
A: 80 (°F)
